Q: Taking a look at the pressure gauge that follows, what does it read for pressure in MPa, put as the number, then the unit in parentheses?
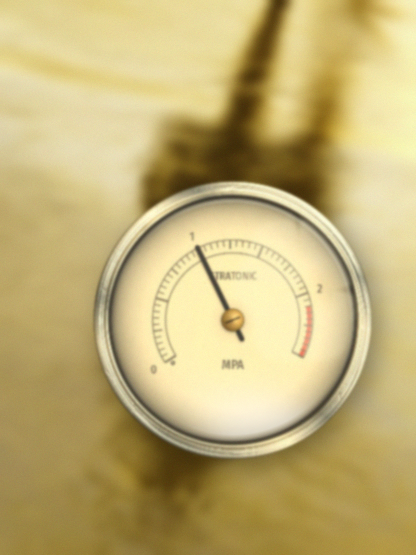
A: 1 (MPa)
